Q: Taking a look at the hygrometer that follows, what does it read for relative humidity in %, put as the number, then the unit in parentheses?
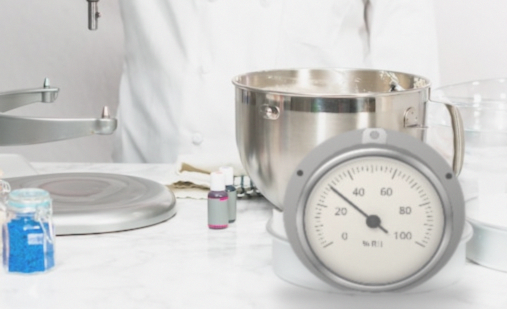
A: 30 (%)
